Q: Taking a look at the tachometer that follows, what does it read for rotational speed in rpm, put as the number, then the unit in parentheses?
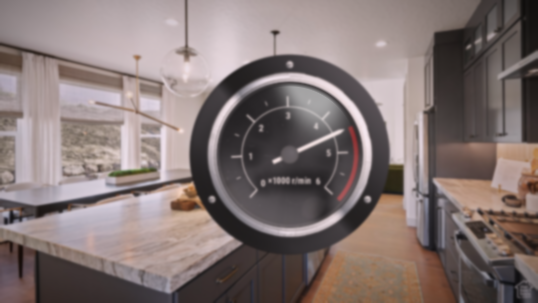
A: 4500 (rpm)
